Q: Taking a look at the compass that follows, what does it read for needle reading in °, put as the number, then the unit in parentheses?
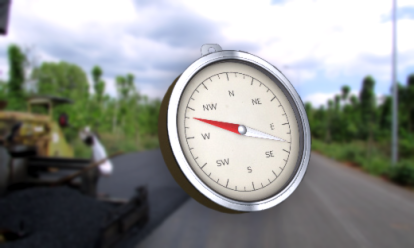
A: 290 (°)
